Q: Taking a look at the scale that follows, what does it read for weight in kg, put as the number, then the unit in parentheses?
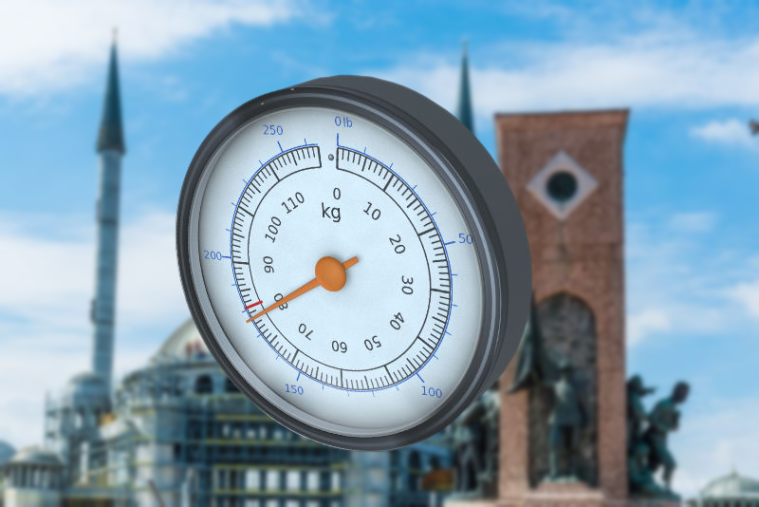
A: 80 (kg)
